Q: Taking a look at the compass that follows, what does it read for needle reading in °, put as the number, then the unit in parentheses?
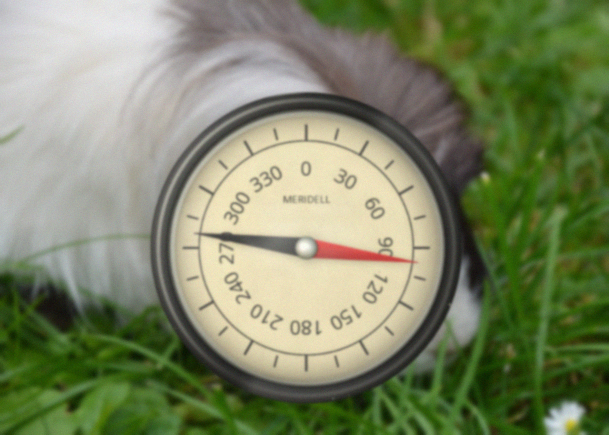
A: 97.5 (°)
